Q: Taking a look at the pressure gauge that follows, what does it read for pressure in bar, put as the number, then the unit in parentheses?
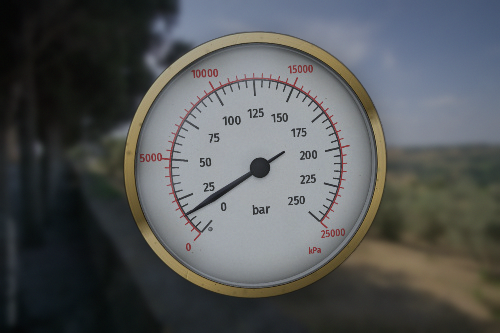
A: 15 (bar)
